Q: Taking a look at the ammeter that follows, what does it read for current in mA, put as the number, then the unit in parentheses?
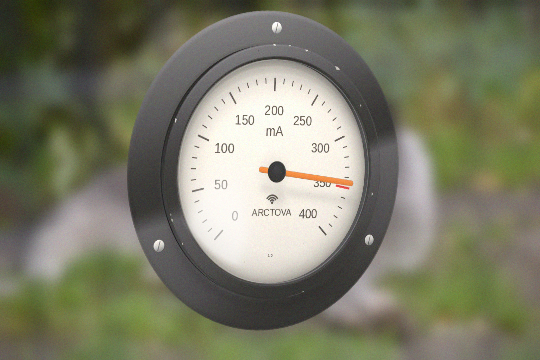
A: 345 (mA)
